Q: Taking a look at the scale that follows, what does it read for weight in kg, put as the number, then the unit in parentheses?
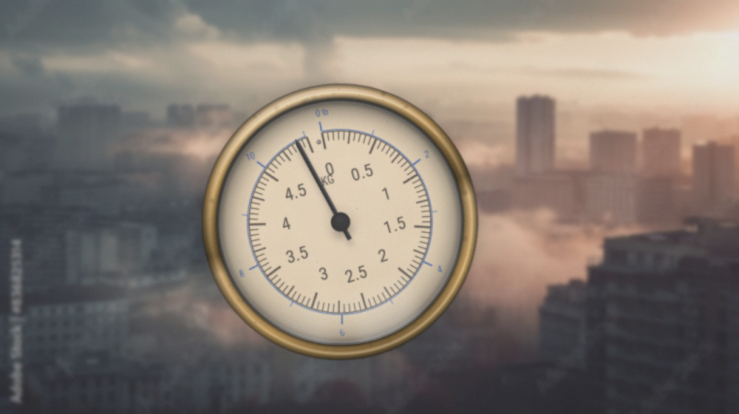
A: 4.9 (kg)
